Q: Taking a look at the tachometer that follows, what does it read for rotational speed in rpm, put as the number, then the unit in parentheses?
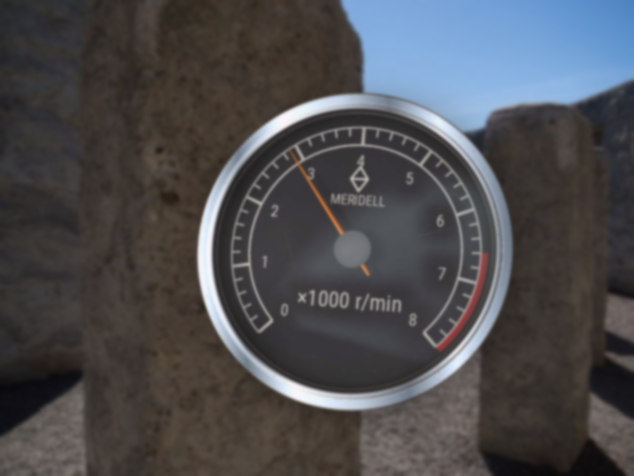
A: 2900 (rpm)
